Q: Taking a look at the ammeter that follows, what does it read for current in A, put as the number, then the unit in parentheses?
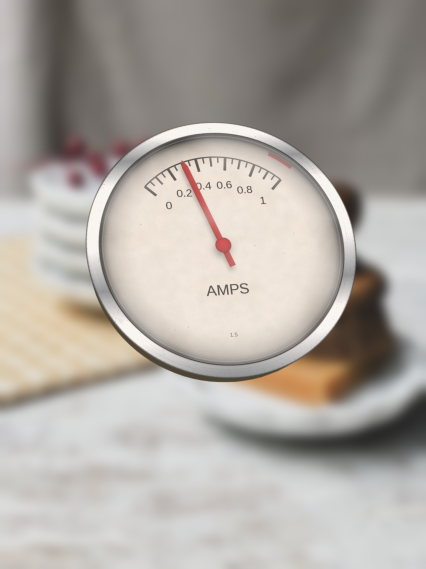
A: 0.3 (A)
